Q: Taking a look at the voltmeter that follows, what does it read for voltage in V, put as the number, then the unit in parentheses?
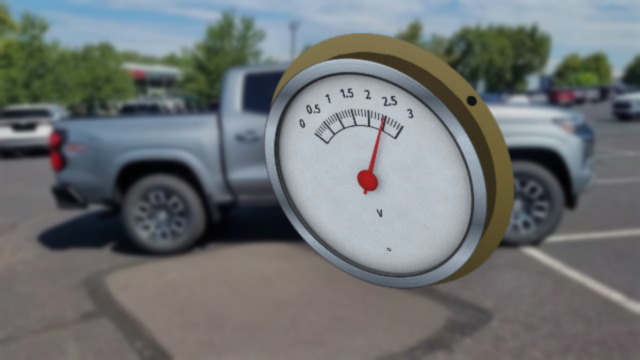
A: 2.5 (V)
